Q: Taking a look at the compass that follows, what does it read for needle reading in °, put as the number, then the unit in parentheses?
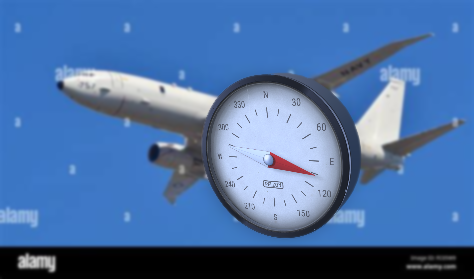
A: 105 (°)
